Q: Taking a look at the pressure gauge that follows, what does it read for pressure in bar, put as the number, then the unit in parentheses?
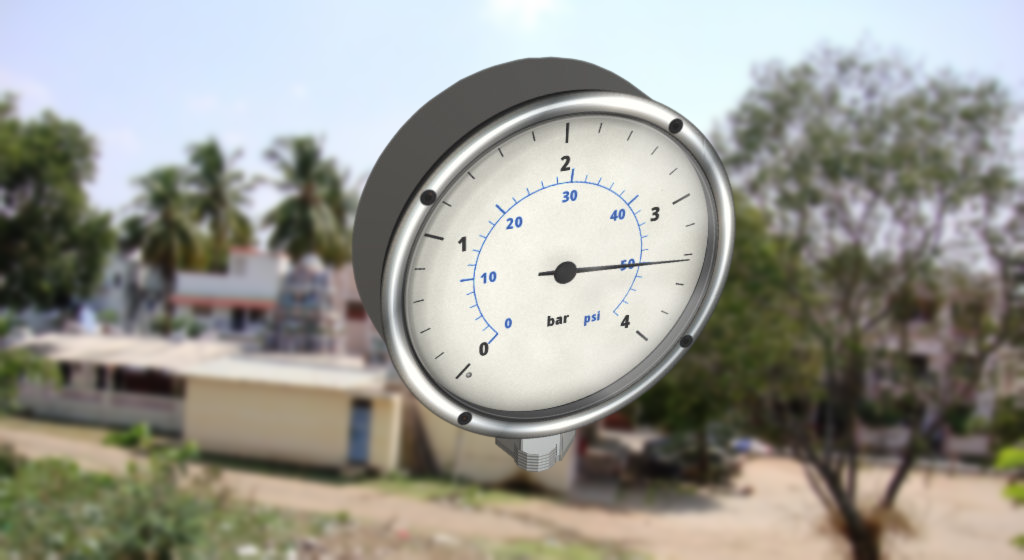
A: 3.4 (bar)
